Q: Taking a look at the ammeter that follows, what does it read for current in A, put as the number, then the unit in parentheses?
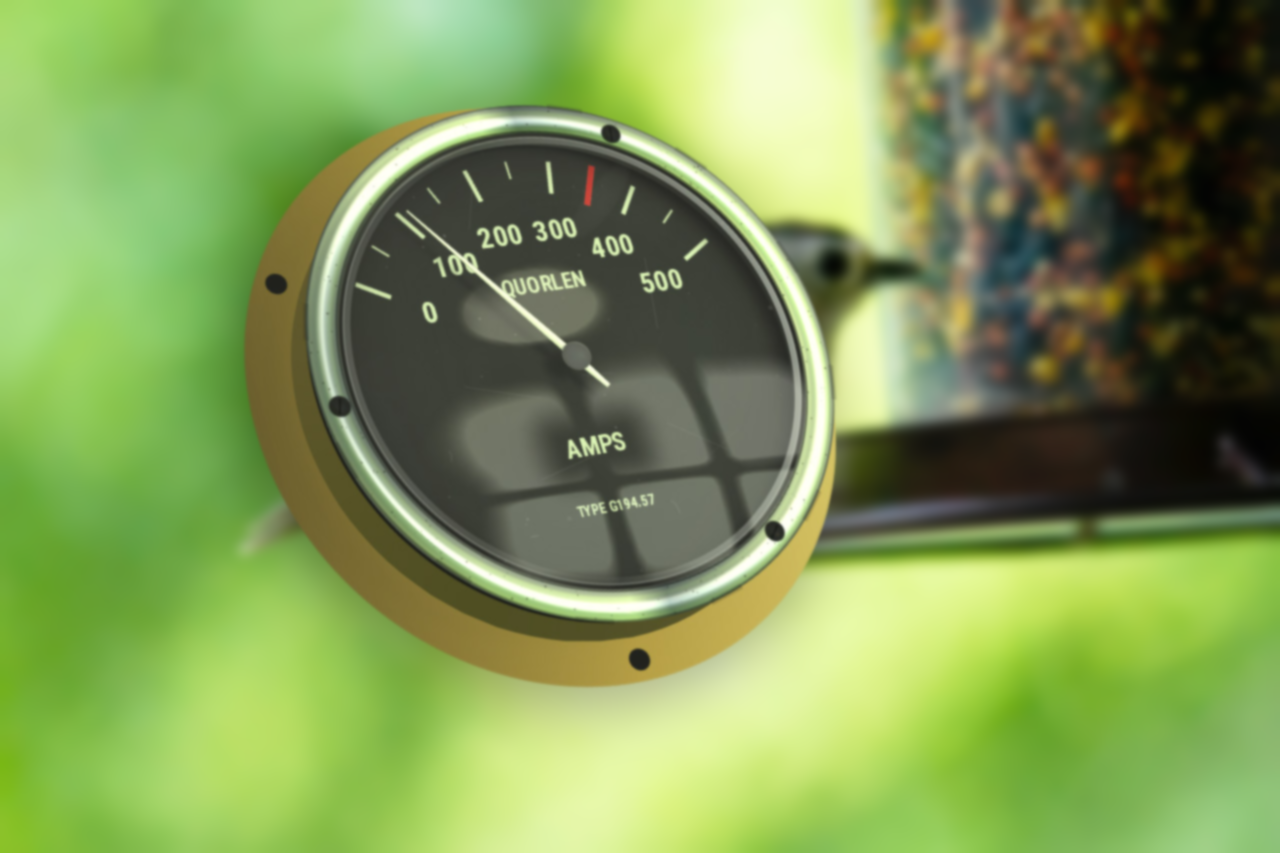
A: 100 (A)
